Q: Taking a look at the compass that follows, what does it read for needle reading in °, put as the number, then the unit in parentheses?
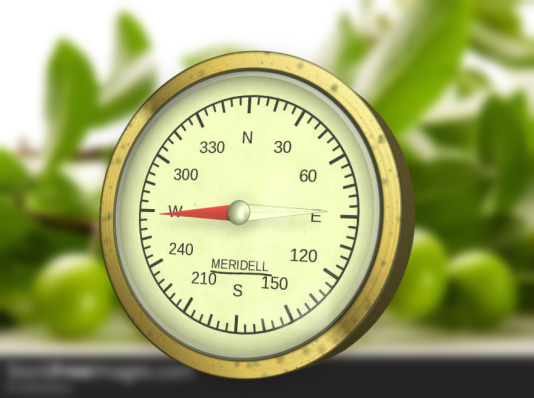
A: 267.5 (°)
